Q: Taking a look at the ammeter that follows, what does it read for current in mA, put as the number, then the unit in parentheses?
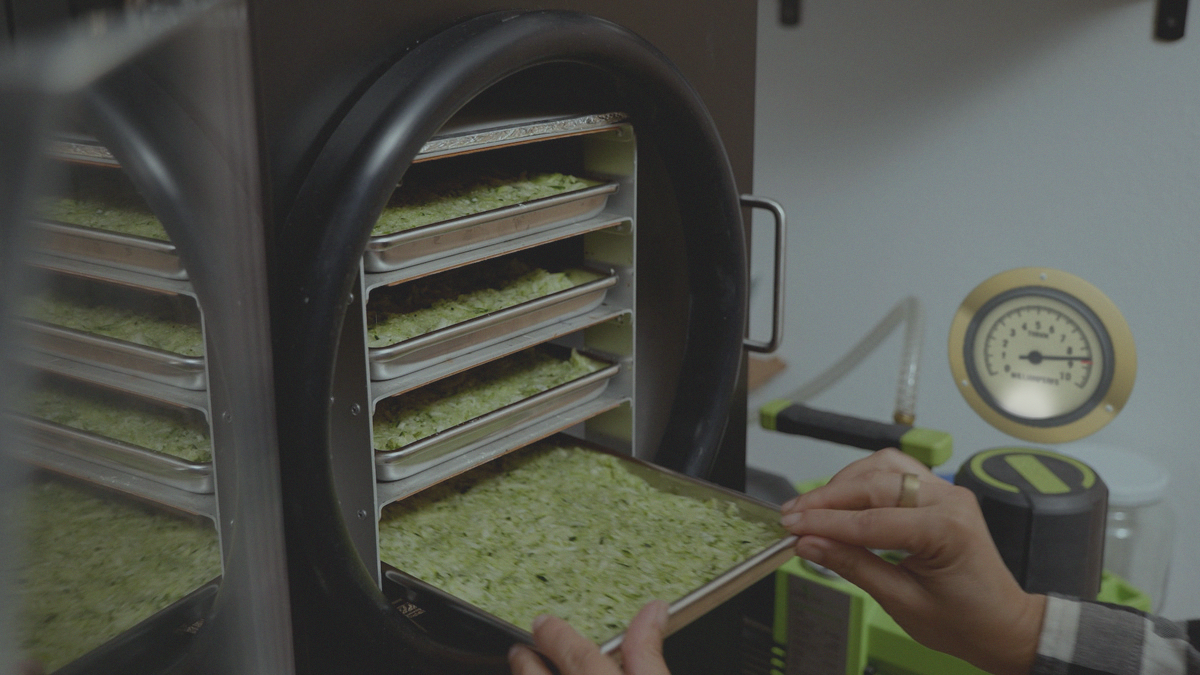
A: 8.5 (mA)
